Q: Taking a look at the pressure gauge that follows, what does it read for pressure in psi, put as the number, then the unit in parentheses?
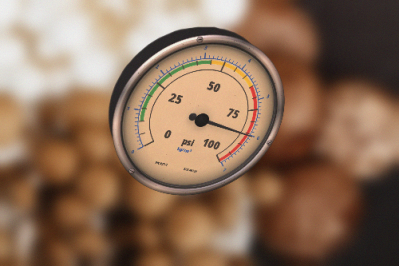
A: 85 (psi)
